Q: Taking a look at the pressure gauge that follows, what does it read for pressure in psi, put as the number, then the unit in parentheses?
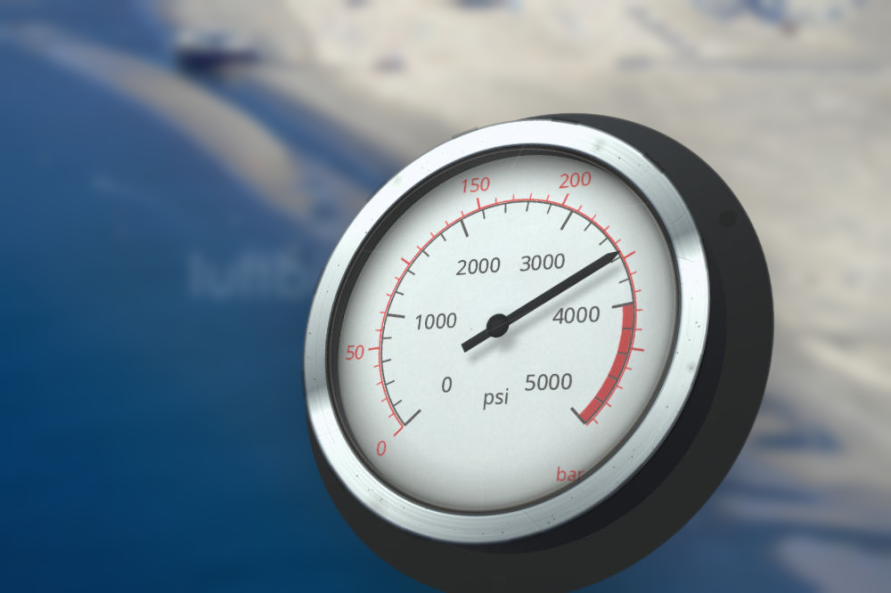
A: 3600 (psi)
